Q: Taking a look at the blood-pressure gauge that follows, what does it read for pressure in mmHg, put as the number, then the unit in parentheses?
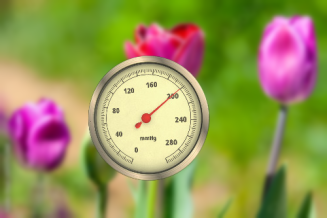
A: 200 (mmHg)
